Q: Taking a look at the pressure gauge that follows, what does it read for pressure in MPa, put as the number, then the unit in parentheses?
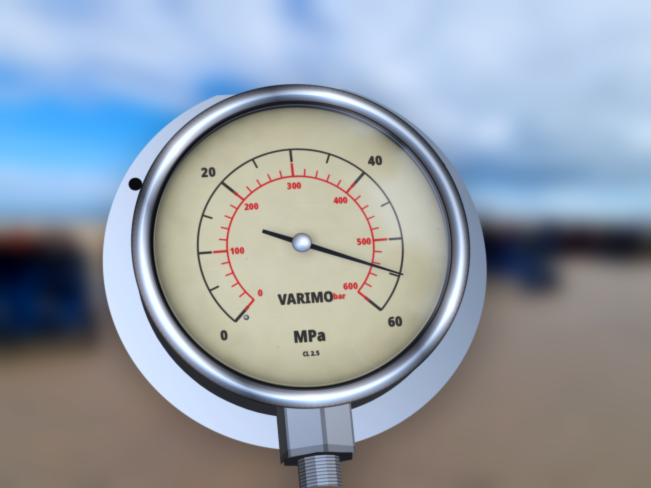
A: 55 (MPa)
